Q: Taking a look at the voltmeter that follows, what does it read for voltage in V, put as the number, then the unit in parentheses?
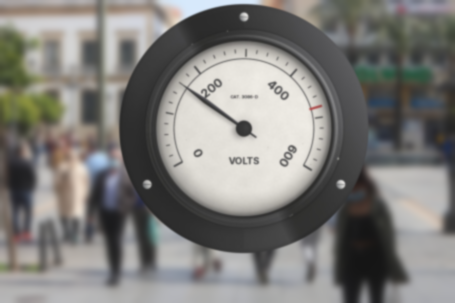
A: 160 (V)
